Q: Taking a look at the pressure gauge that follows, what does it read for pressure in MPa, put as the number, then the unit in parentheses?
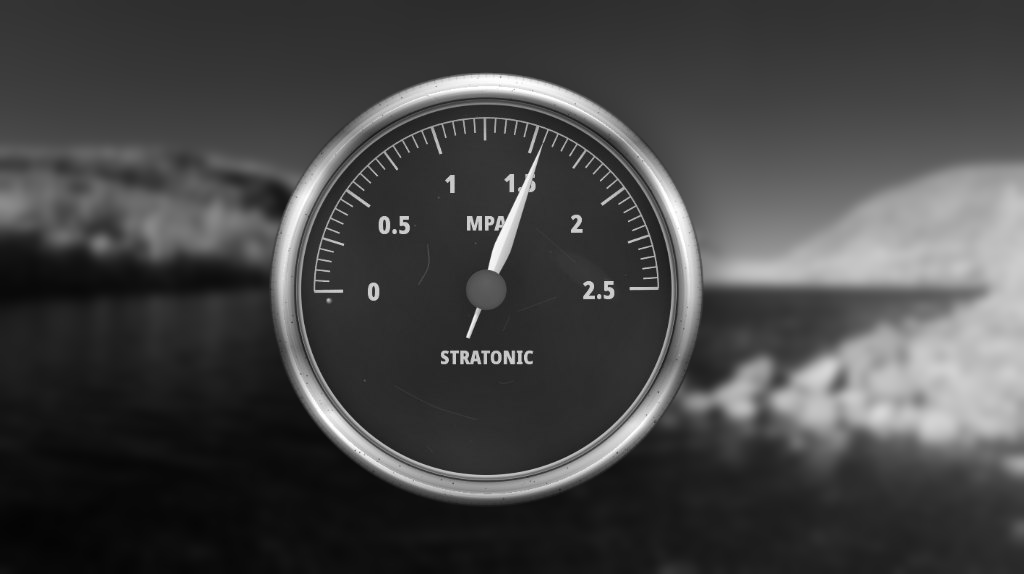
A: 1.55 (MPa)
